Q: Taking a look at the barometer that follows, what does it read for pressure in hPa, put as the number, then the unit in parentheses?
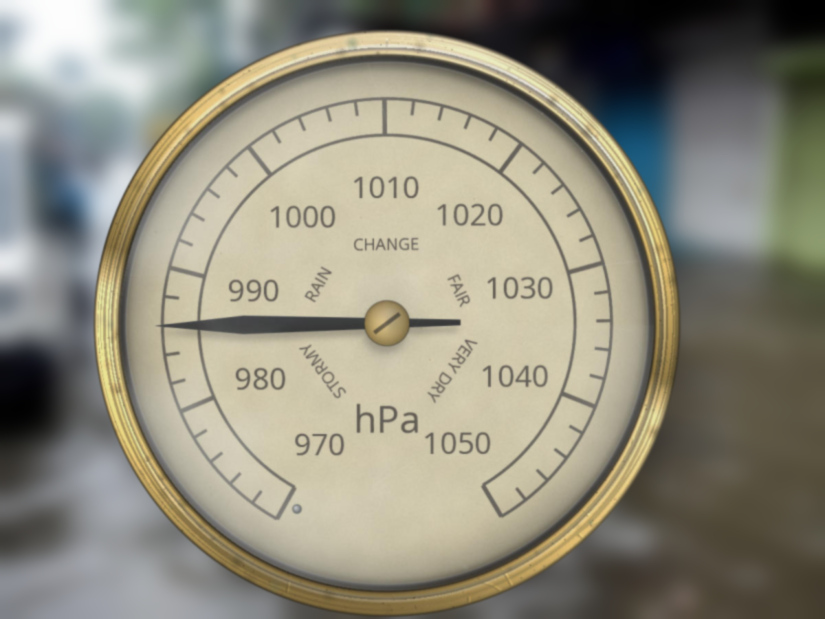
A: 986 (hPa)
